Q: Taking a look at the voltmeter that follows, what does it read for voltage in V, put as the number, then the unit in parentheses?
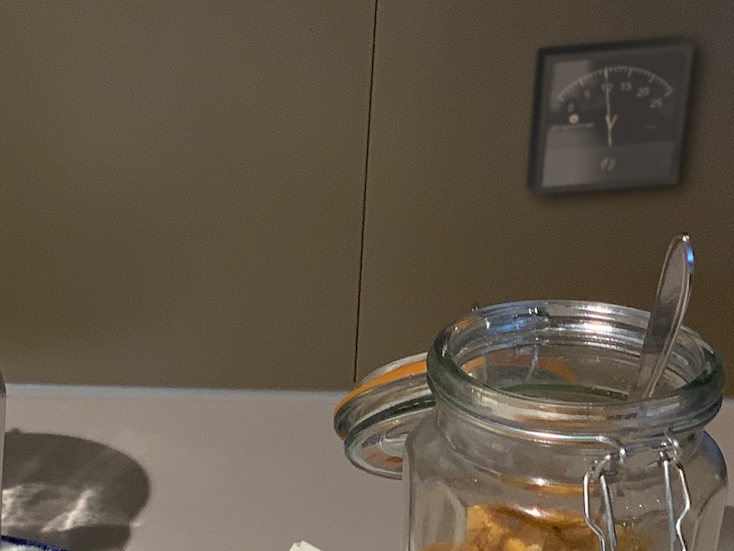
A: 10 (V)
